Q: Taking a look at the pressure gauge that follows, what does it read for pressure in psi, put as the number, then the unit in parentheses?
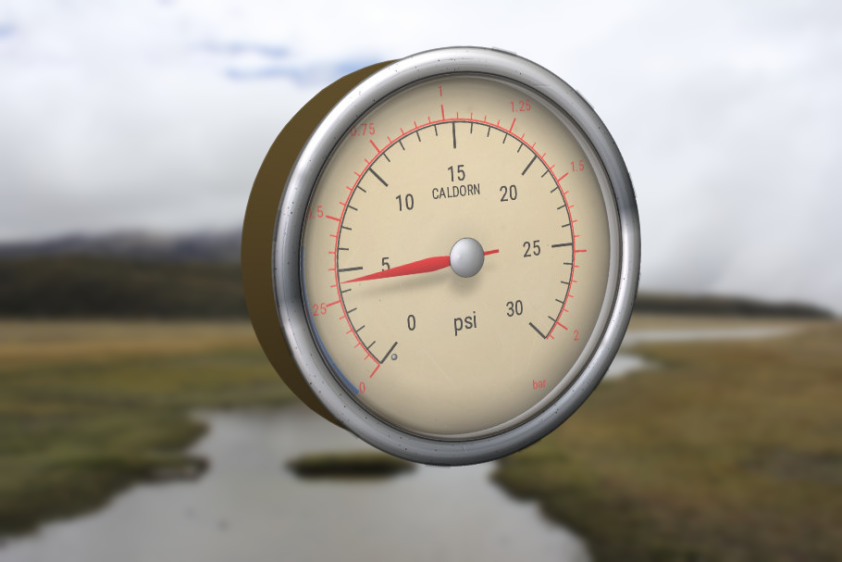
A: 4.5 (psi)
